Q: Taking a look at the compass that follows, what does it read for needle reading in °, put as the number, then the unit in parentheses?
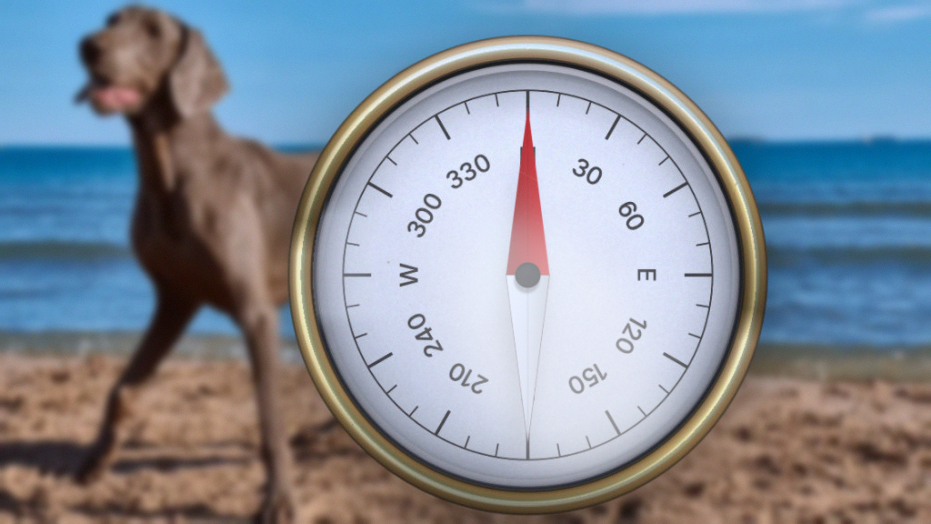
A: 0 (°)
